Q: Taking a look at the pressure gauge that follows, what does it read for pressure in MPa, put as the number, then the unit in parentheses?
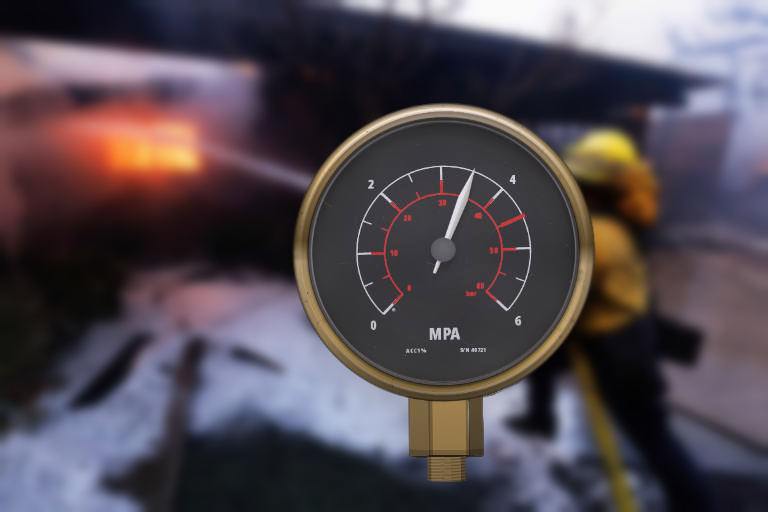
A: 3.5 (MPa)
